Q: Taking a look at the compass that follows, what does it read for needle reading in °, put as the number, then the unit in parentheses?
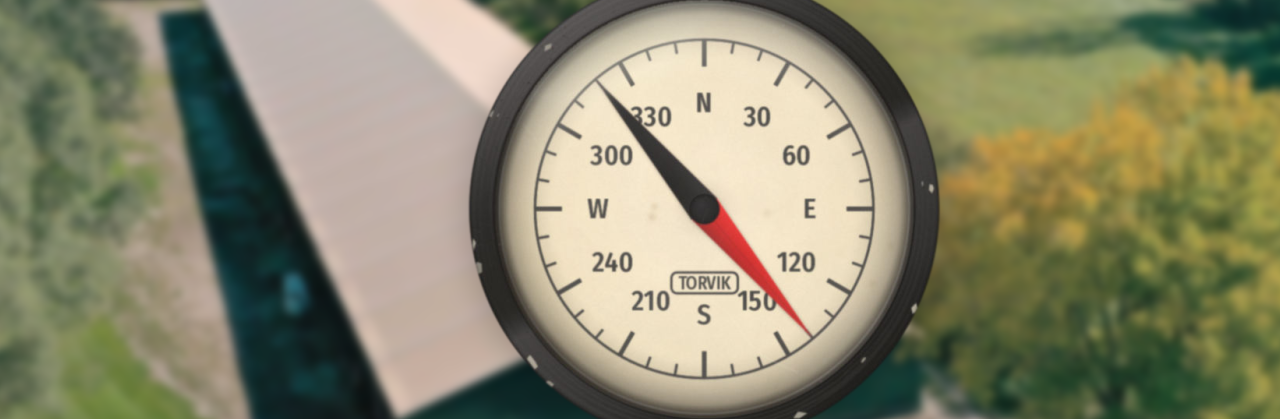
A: 140 (°)
